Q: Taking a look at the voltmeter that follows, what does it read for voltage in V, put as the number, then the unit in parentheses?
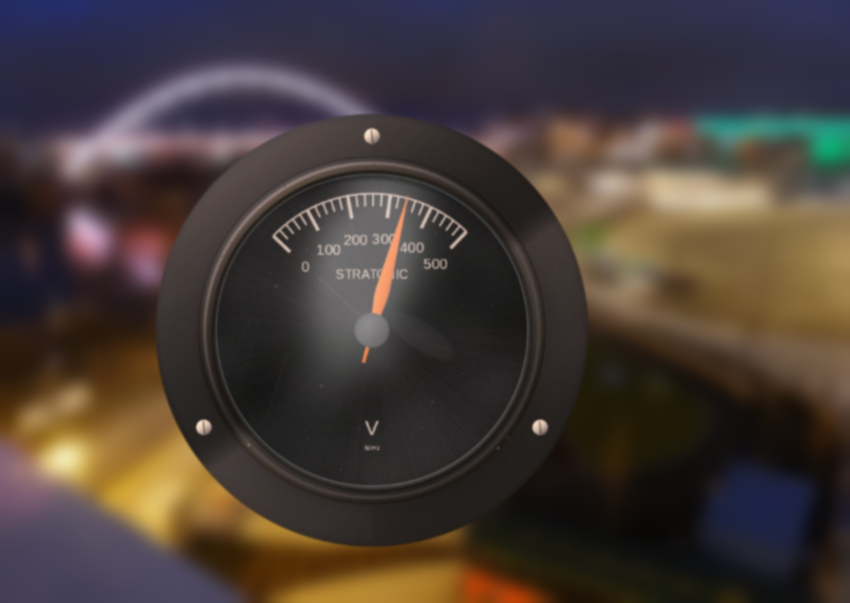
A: 340 (V)
